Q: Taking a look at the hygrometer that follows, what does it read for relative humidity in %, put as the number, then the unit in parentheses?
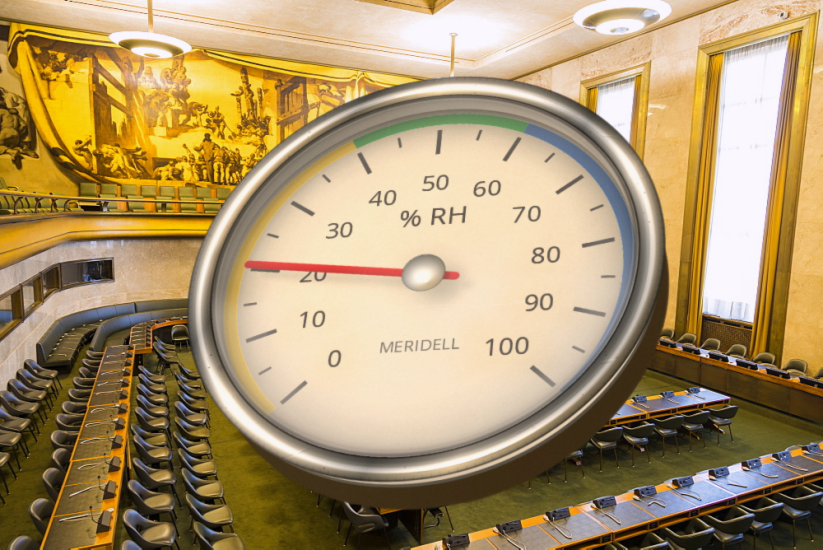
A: 20 (%)
